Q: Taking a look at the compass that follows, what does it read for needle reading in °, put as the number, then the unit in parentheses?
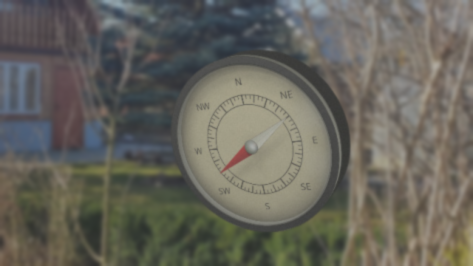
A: 240 (°)
